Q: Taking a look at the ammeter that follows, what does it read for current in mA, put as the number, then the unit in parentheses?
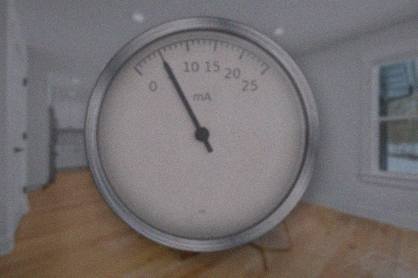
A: 5 (mA)
